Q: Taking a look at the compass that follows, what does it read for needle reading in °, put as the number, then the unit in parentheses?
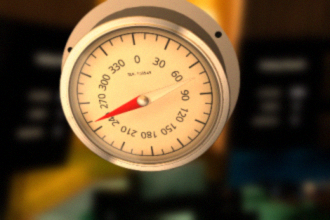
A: 250 (°)
